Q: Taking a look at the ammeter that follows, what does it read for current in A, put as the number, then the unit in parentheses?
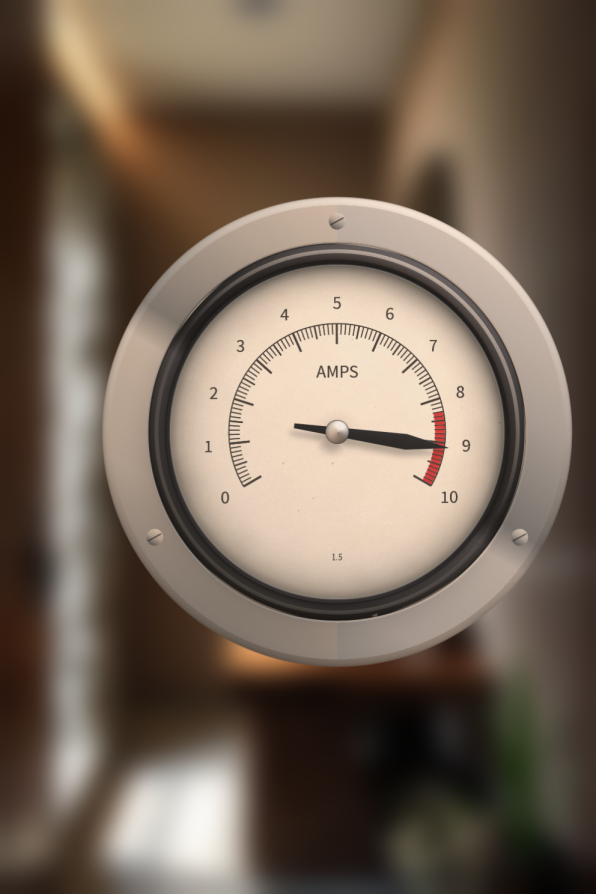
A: 9.1 (A)
